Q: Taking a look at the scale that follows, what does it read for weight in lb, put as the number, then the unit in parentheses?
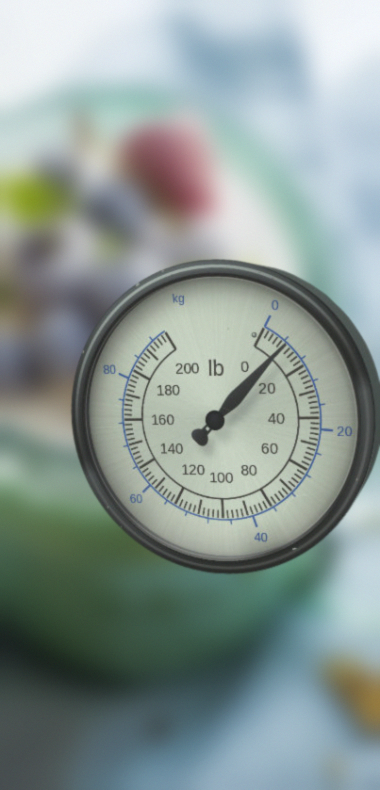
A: 10 (lb)
